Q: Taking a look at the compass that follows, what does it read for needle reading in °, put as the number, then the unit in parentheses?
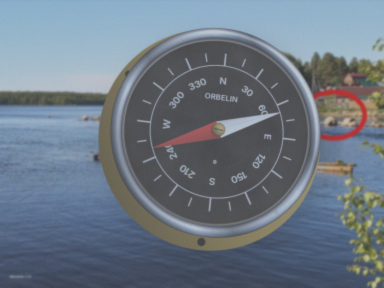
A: 247.5 (°)
